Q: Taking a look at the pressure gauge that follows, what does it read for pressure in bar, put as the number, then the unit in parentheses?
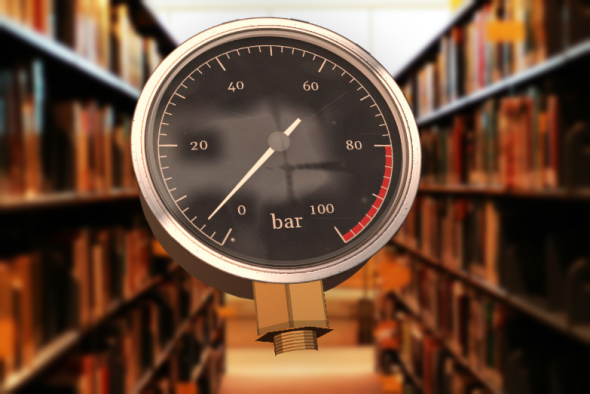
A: 4 (bar)
